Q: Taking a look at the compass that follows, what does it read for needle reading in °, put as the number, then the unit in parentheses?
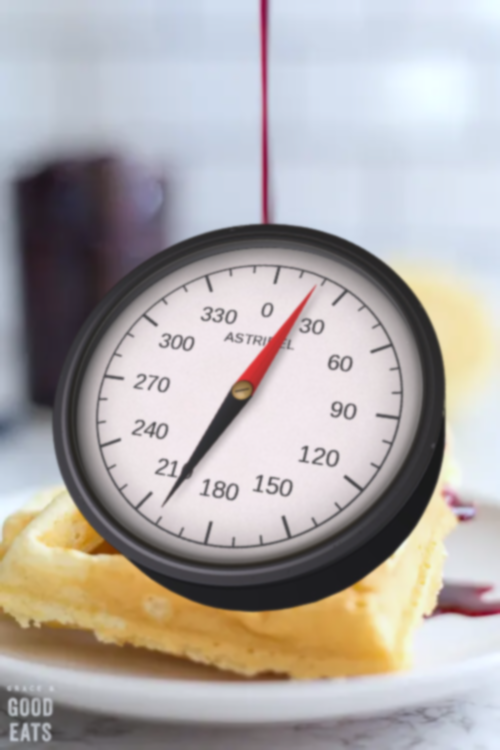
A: 20 (°)
